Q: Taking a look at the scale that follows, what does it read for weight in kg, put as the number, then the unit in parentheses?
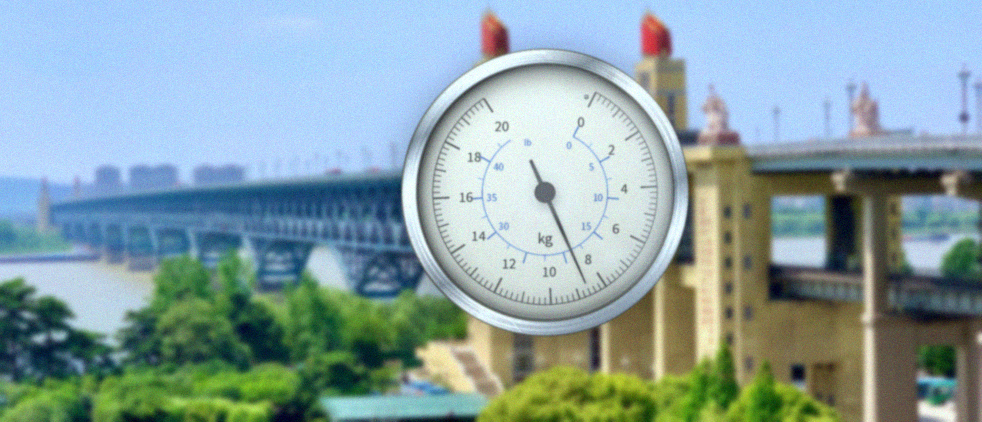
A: 8.6 (kg)
